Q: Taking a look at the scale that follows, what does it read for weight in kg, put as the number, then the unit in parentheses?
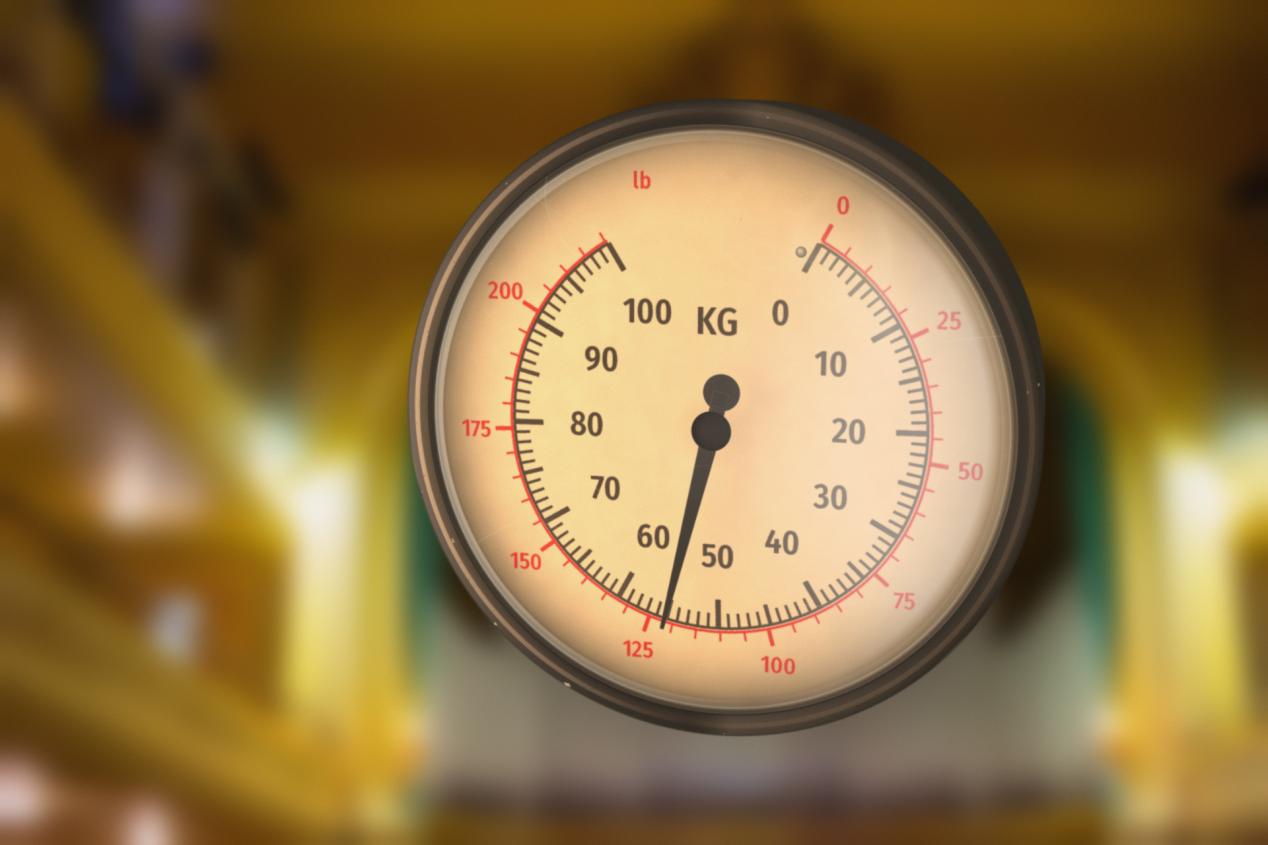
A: 55 (kg)
